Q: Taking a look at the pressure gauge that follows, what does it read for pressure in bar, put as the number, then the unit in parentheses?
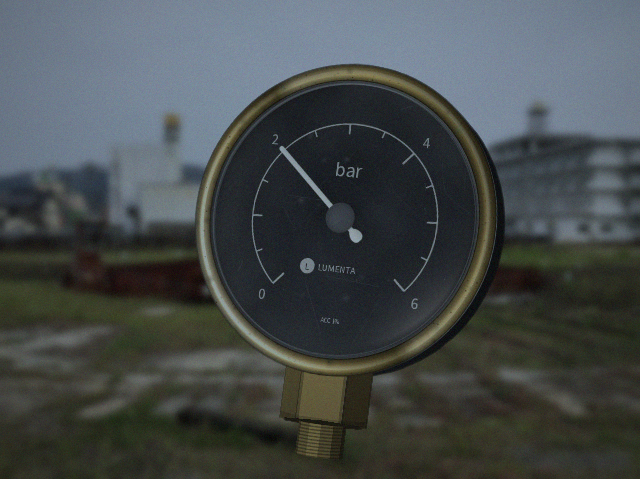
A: 2 (bar)
